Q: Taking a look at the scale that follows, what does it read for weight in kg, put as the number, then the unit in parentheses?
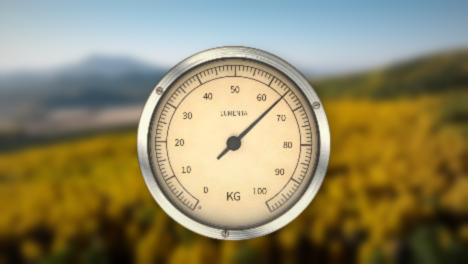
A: 65 (kg)
